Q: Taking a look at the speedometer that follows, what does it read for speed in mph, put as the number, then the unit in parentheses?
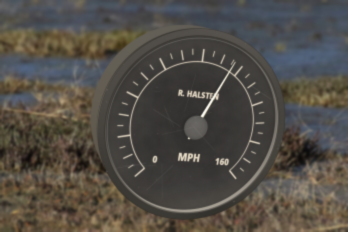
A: 95 (mph)
